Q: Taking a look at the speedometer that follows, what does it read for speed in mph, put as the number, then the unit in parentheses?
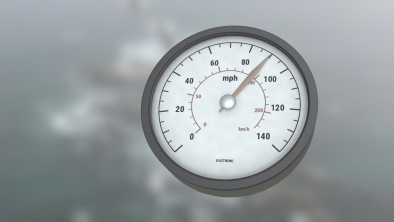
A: 90 (mph)
